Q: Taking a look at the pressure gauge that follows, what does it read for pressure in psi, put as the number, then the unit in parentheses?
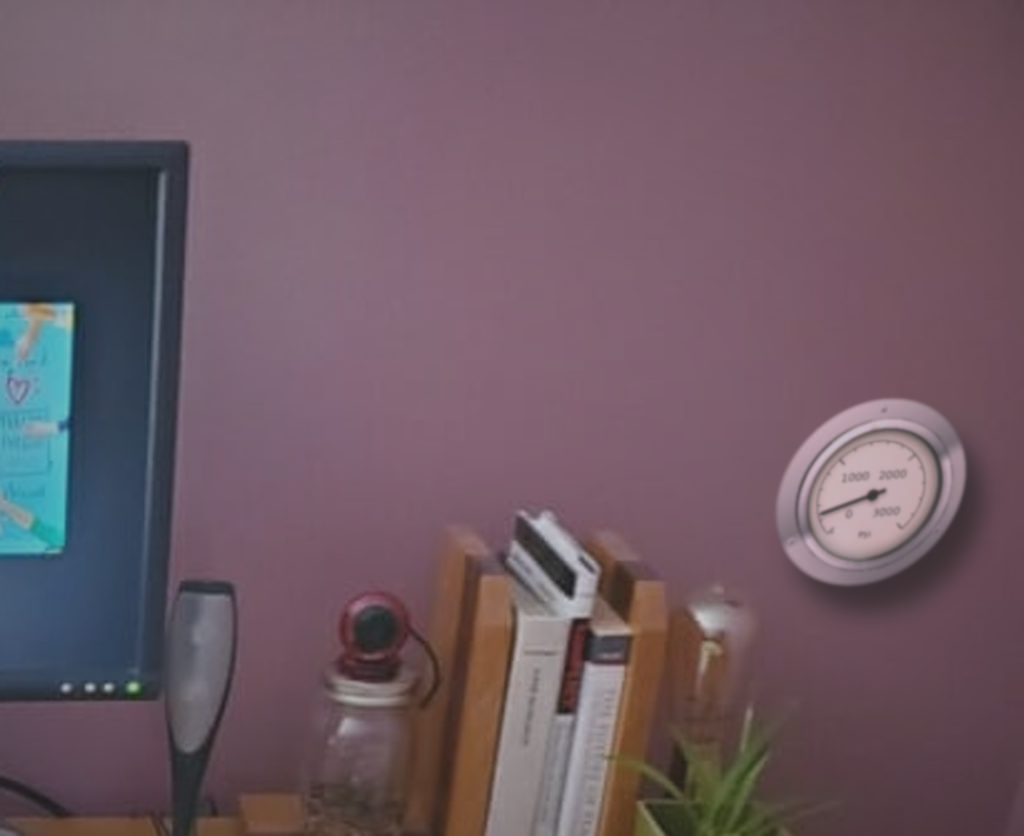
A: 300 (psi)
